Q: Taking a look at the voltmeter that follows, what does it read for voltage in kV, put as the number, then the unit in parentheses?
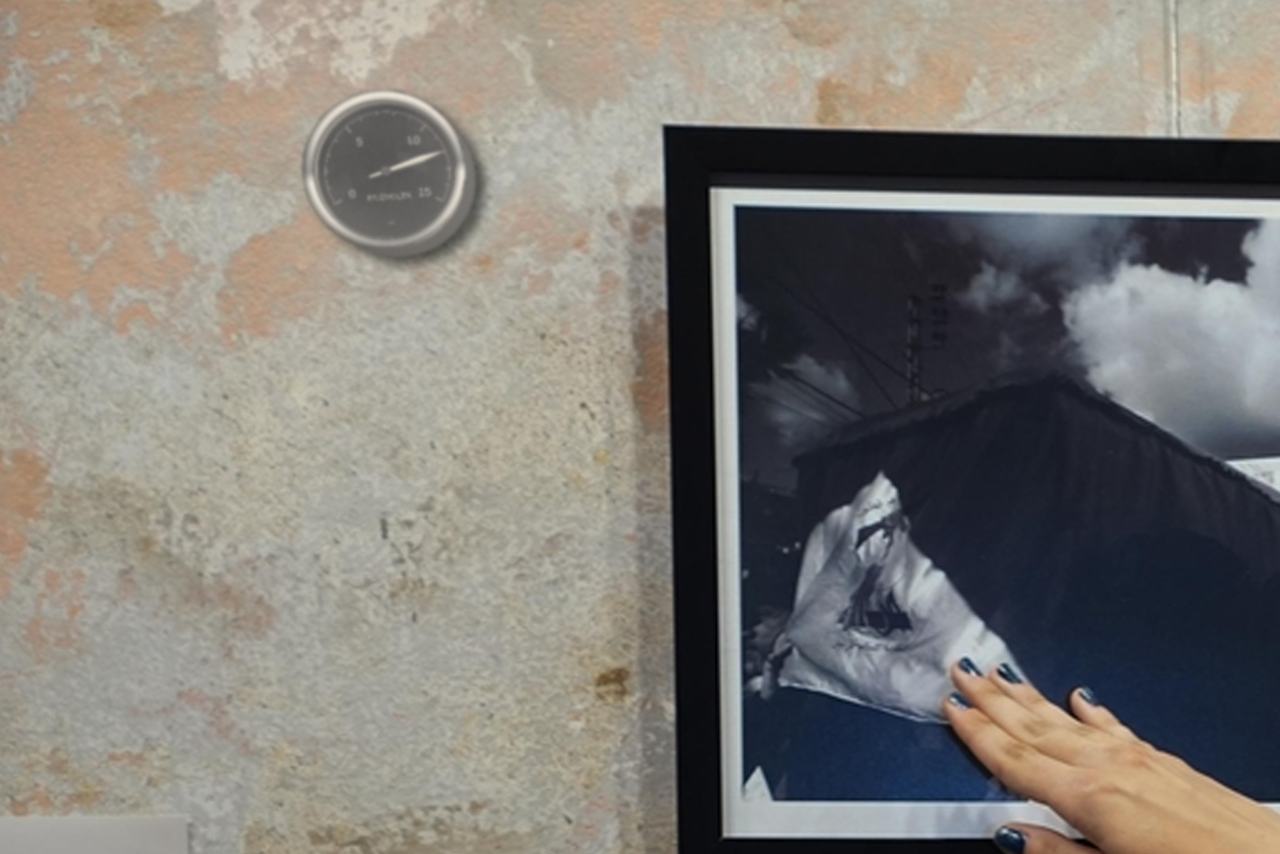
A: 12 (kV)
